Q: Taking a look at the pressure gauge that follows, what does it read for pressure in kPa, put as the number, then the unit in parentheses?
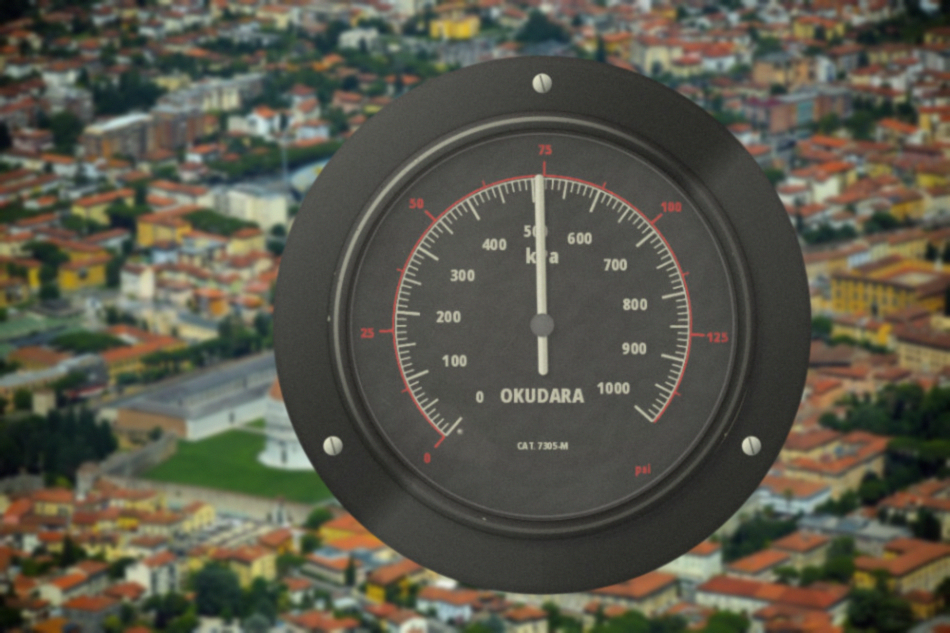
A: 510 (kPa)
